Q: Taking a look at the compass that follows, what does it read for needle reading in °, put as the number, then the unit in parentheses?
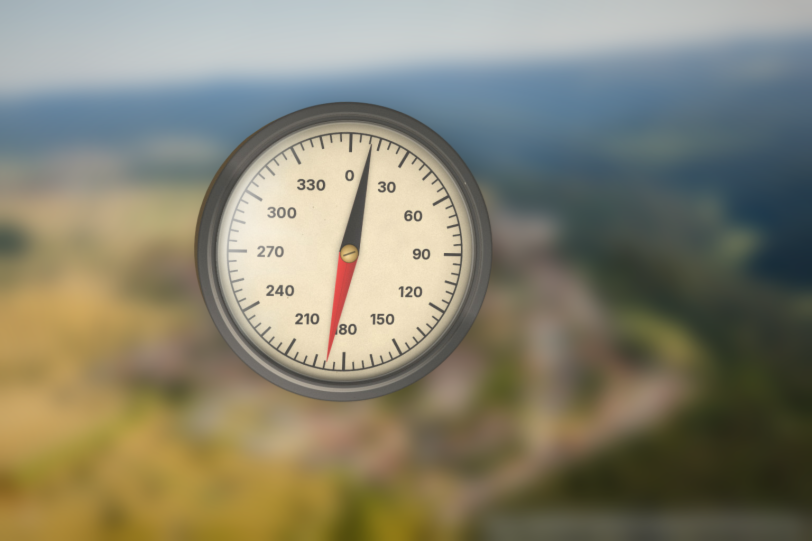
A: 190 (°)
